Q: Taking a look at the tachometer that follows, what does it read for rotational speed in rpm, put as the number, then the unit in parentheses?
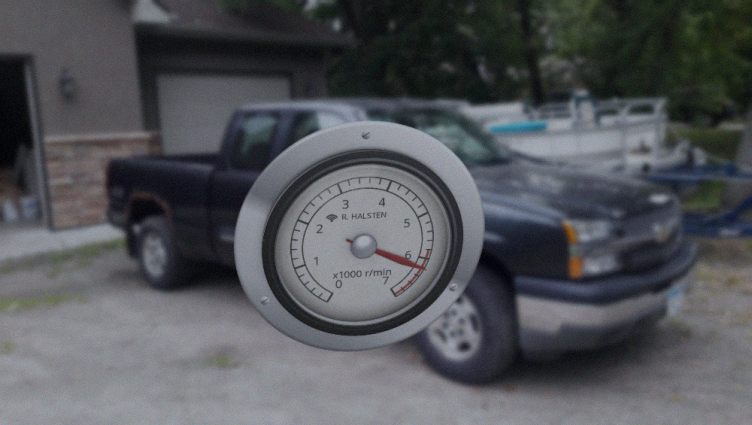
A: 6200 (rpm)
